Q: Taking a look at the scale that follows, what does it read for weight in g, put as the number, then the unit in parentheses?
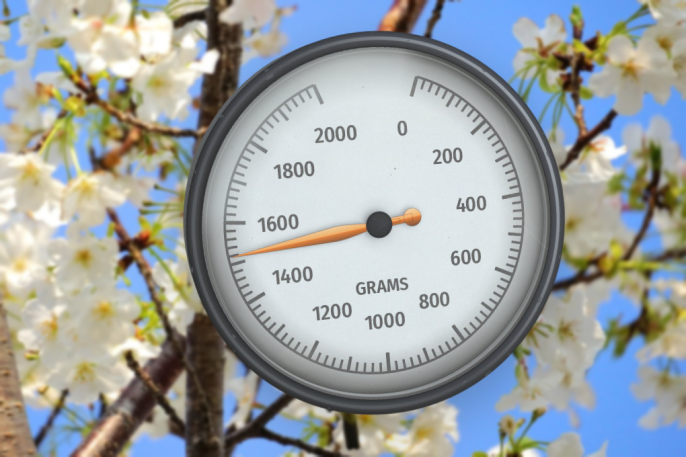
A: 1520 (g)
